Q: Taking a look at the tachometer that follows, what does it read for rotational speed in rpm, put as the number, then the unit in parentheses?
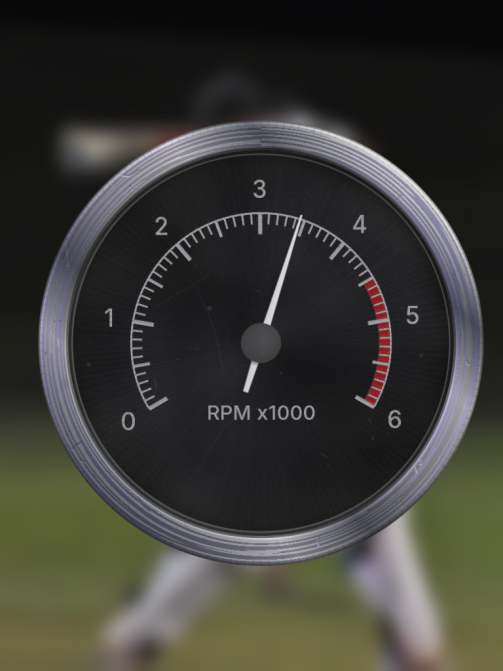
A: 3450 (rpm)
